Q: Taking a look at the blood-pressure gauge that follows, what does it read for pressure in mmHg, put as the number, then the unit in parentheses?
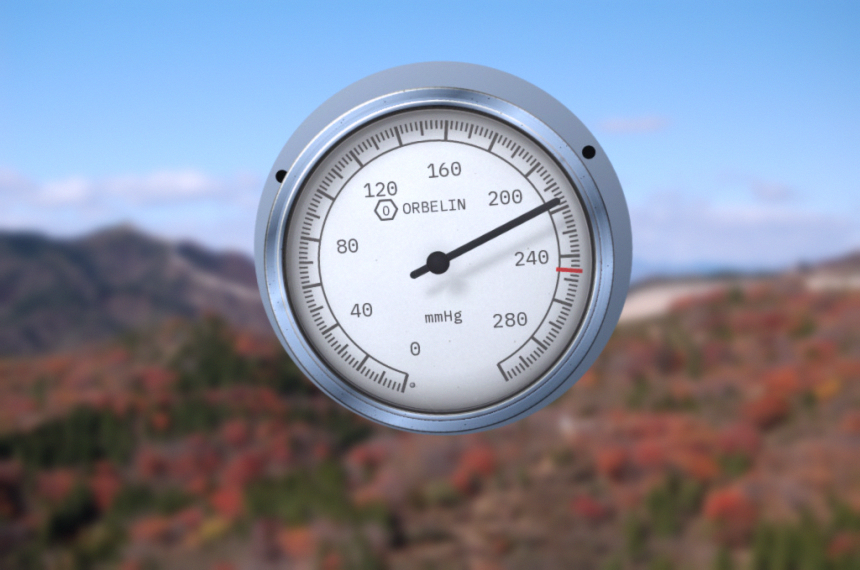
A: 216 (mmHg)
